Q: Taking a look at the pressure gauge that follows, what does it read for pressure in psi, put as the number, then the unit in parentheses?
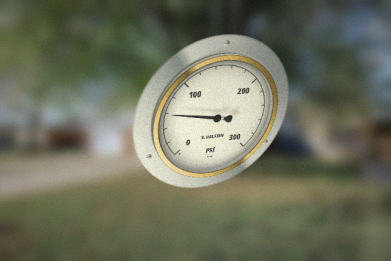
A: 60 (psi)
